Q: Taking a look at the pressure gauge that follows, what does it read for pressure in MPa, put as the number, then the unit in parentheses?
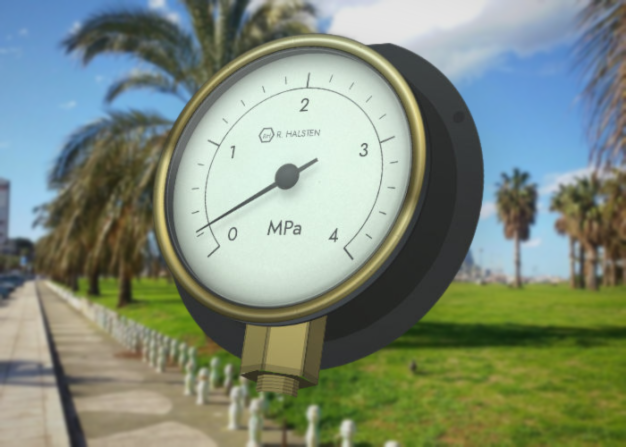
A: 0.2 (MPa)
